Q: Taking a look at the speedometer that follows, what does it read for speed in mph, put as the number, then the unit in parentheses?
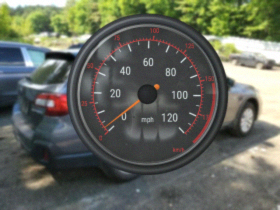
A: 2.5 (mph)
